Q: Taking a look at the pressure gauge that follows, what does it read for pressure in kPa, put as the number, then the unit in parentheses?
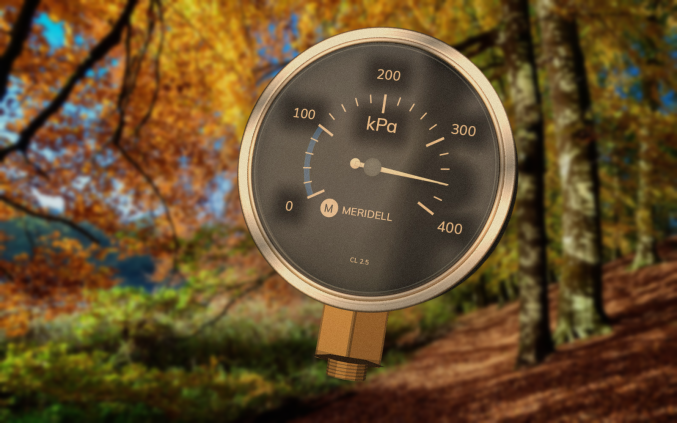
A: 360 (kPa)
